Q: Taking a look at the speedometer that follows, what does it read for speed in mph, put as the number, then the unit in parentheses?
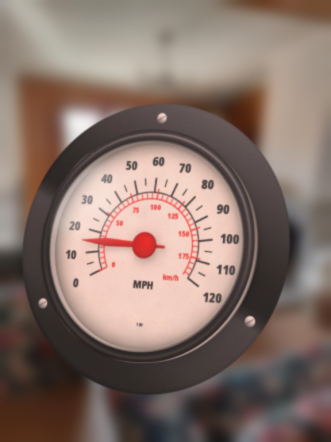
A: 15 (mph)
